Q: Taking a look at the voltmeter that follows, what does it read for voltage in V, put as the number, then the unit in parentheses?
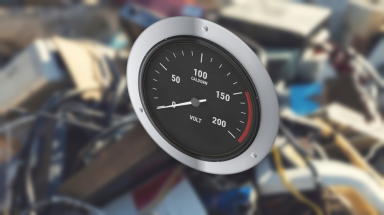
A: 0 (V)
